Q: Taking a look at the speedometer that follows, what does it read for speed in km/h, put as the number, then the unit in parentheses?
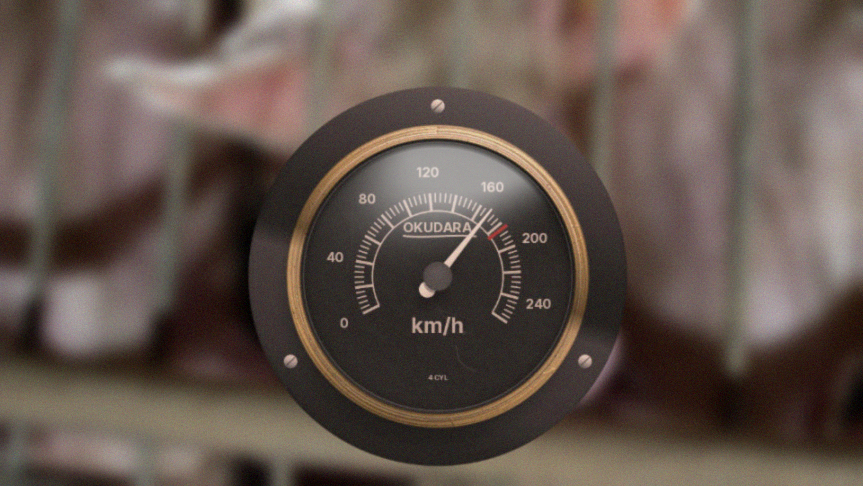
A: 168 (km/h)
